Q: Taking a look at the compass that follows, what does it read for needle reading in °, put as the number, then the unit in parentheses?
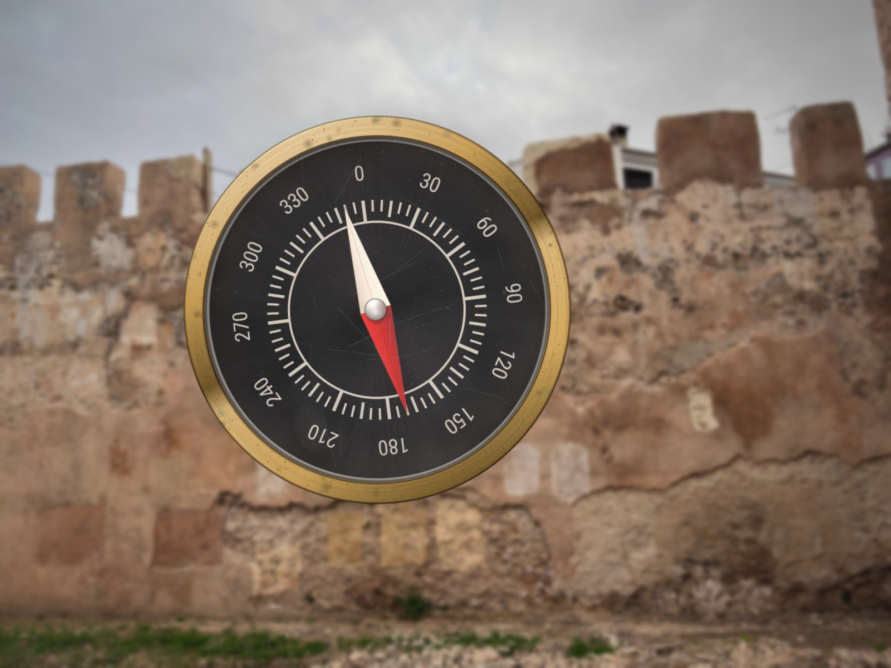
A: 170 (°)
